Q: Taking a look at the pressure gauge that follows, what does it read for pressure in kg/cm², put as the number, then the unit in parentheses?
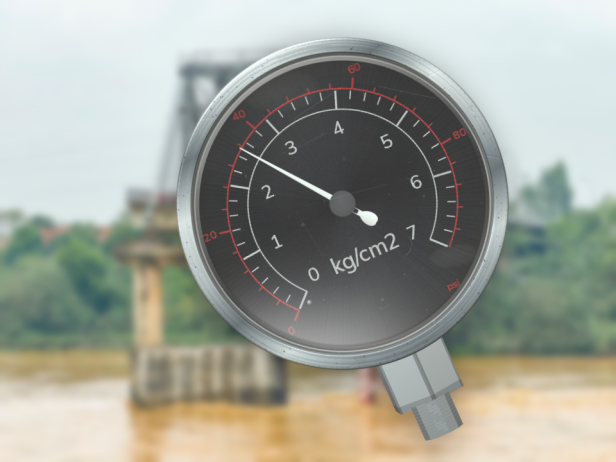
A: 2.5 (kg/cm²)
